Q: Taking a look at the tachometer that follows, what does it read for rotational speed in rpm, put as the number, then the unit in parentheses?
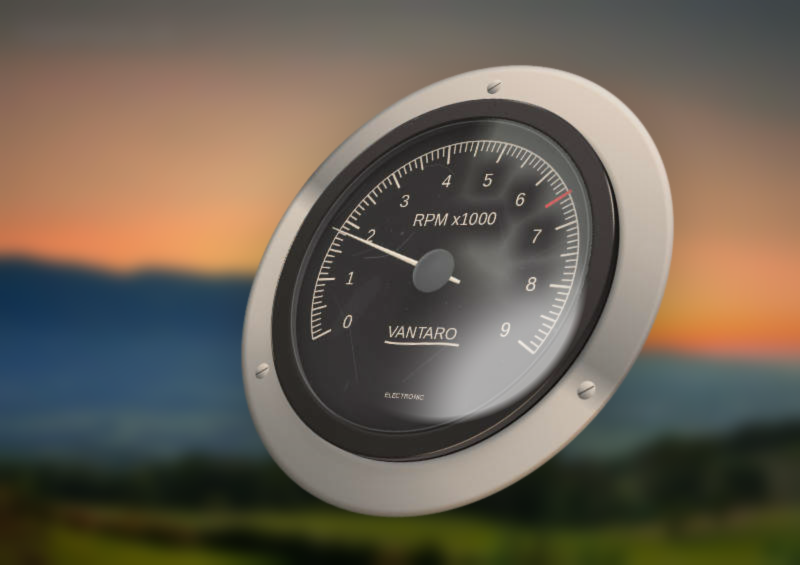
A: 1800 (rpm)
